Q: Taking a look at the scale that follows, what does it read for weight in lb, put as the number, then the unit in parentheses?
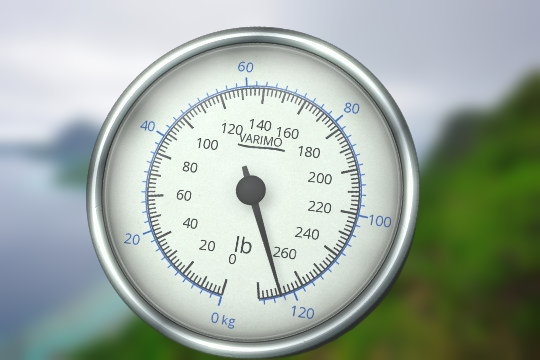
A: 270 (lb)
